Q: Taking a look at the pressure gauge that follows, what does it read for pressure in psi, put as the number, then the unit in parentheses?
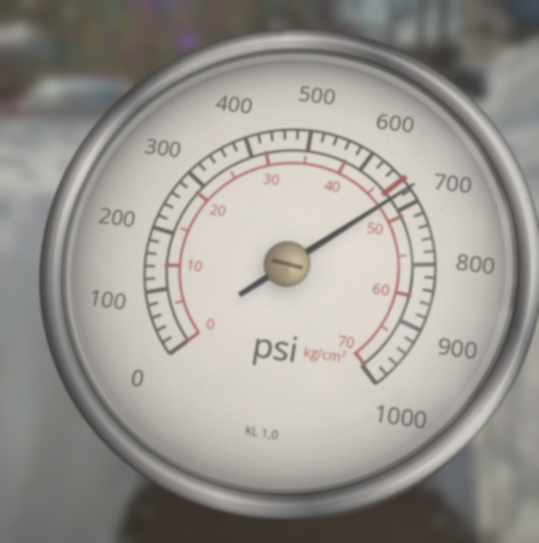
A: 680 (psi)
